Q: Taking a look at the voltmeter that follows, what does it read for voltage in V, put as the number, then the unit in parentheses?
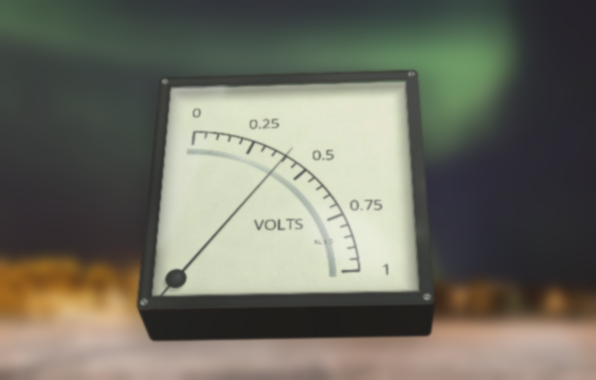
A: 0.4 (V)
